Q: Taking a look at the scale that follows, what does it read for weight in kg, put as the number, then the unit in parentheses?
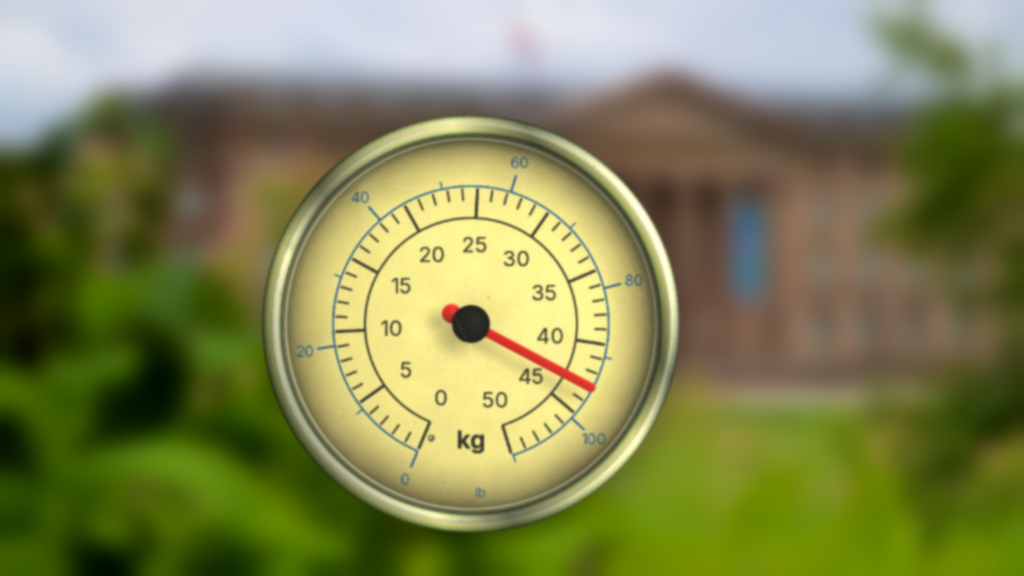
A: 43 (kg)
